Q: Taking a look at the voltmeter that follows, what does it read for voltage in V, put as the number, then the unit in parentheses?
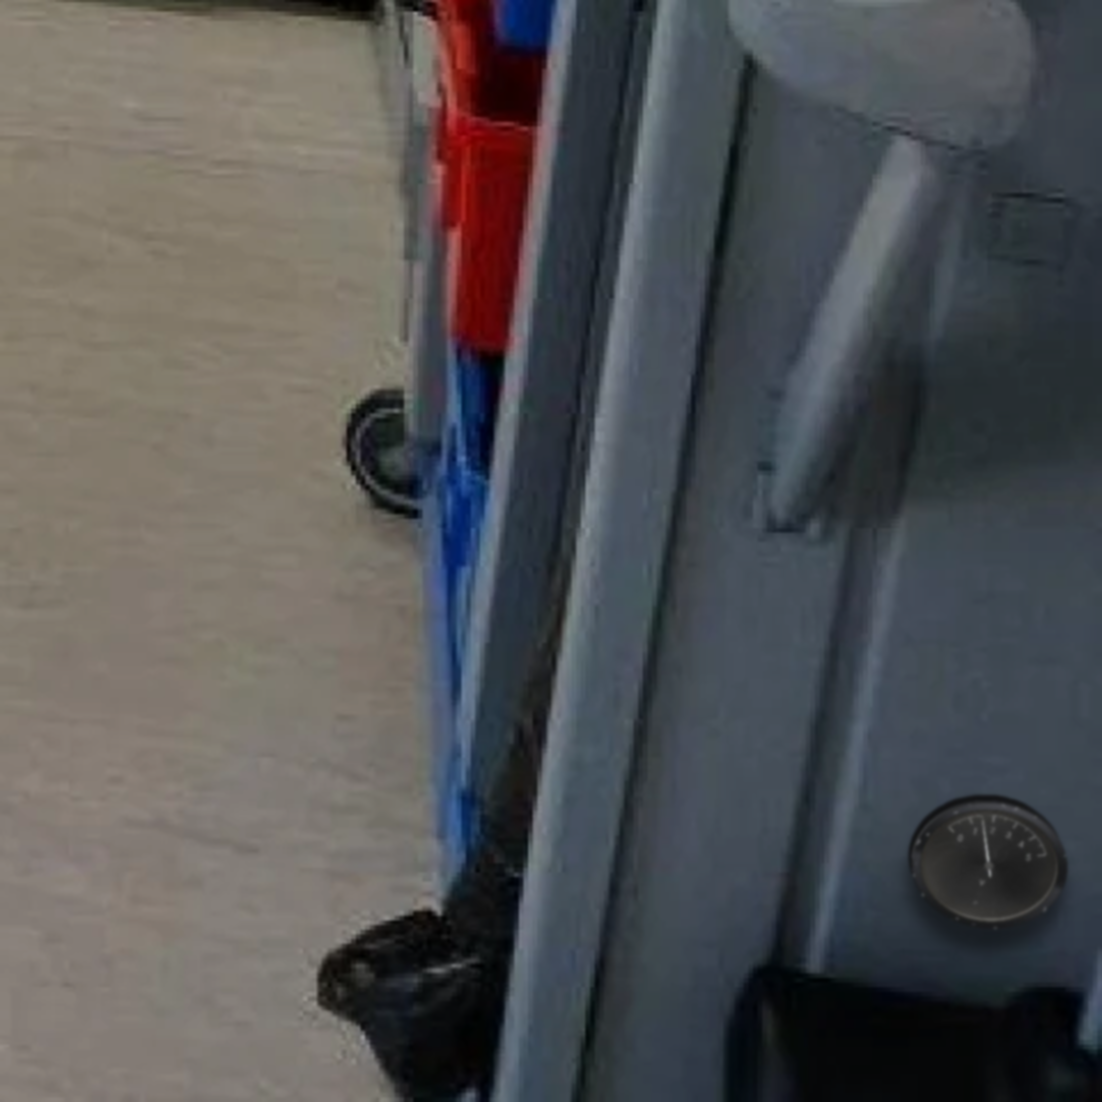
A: 1.5 (V)
